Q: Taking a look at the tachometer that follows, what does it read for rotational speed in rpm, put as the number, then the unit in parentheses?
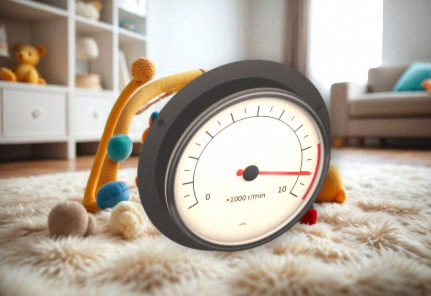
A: 9000 (rpm)
